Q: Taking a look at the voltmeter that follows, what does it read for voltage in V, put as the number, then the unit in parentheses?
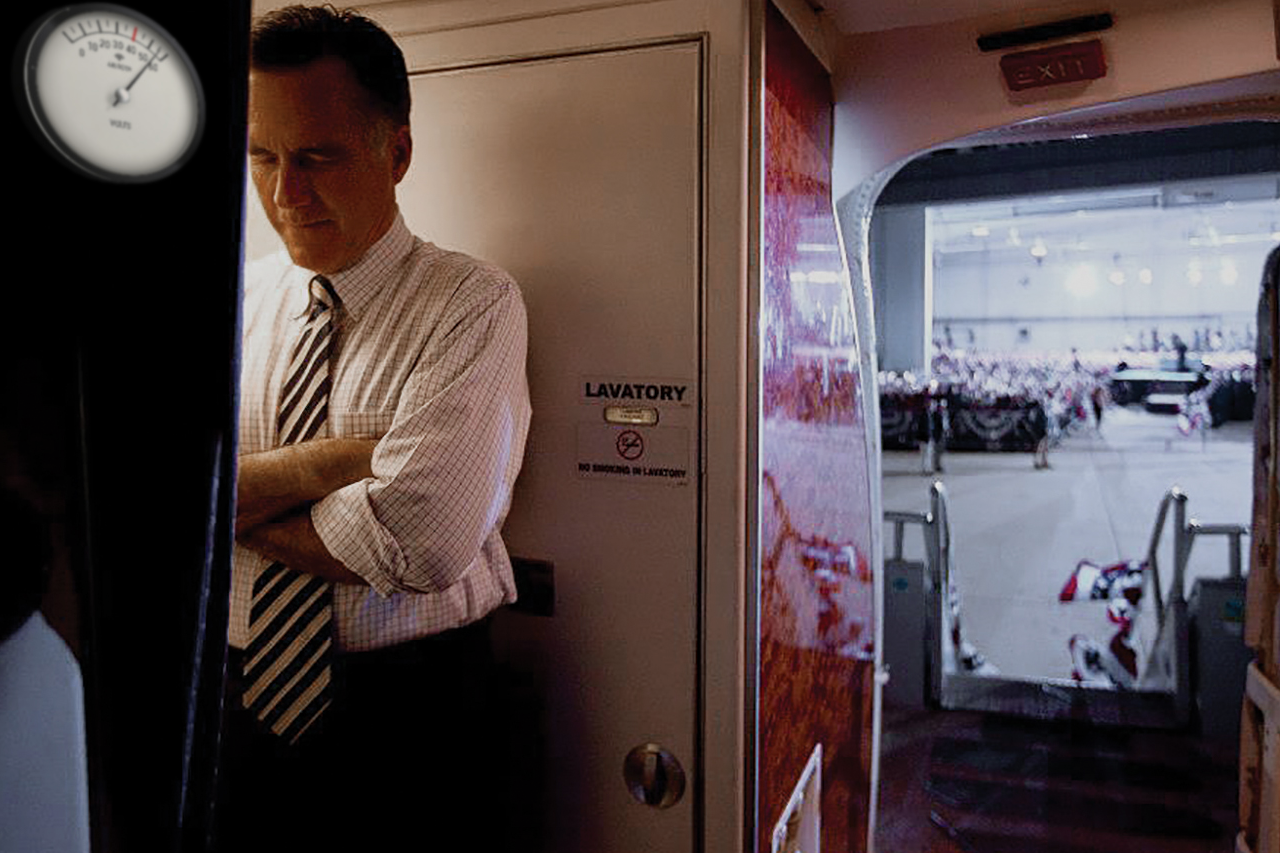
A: 55 (V)
